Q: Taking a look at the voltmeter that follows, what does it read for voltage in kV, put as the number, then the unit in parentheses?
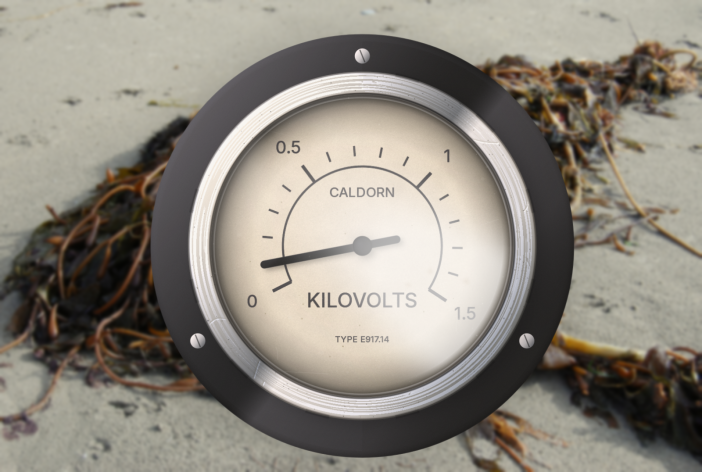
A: 0.1 (kV)
